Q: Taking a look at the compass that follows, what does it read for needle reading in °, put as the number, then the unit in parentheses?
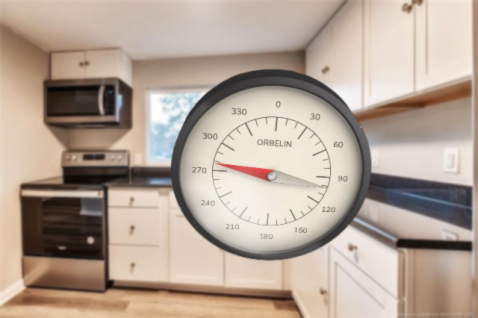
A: 280 (°)
